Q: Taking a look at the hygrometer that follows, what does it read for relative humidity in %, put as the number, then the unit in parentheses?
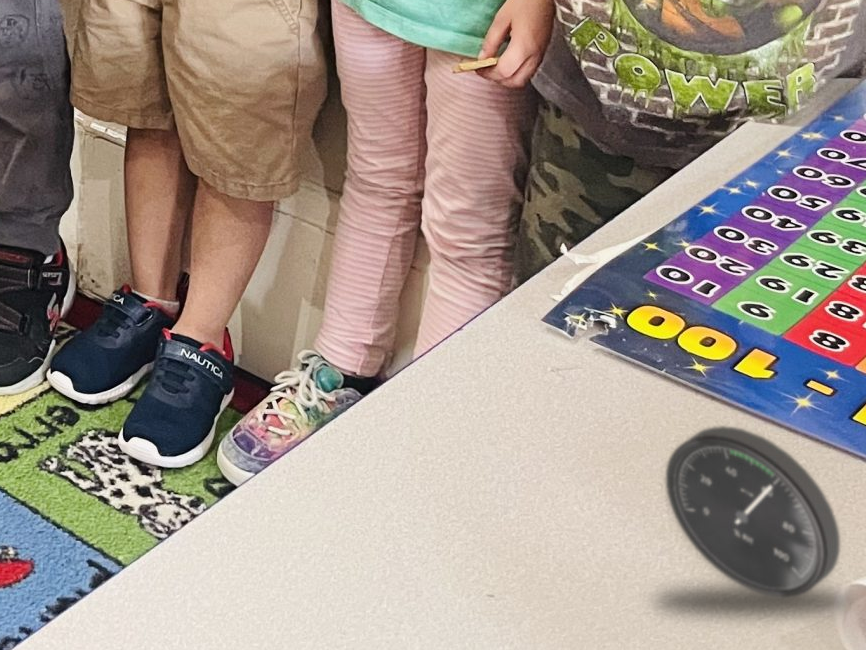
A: 60 (%)
